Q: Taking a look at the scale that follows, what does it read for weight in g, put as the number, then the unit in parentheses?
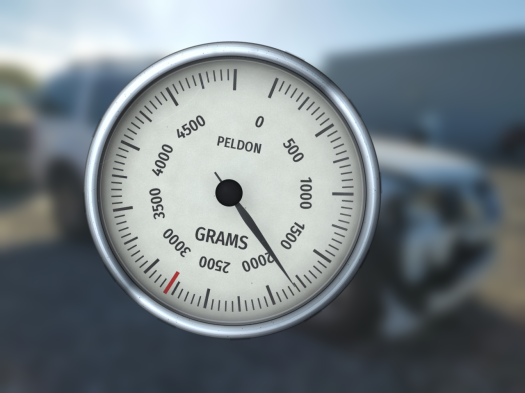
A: 1800 (g)
